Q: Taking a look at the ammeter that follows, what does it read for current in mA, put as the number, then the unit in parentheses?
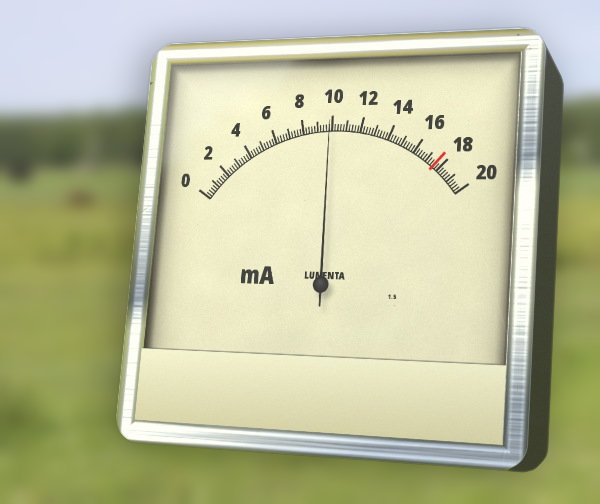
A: 10 (mA)
